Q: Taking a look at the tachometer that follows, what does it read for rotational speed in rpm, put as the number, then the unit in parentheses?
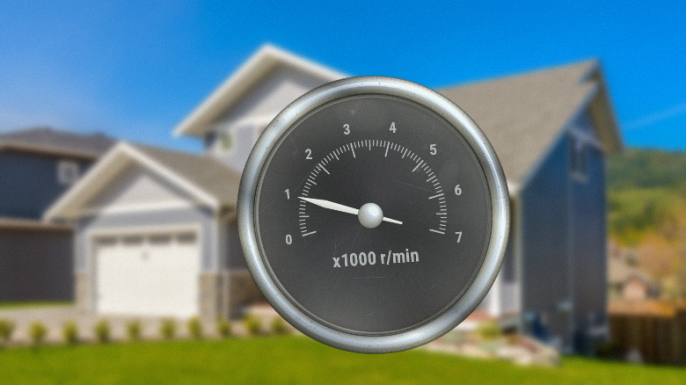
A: 1000 (rpm)
